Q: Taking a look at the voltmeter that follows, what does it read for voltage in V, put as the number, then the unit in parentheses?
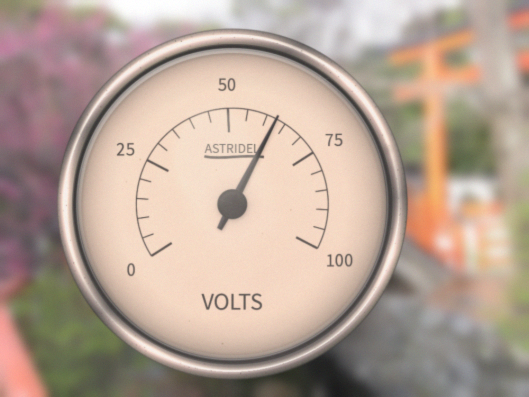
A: 62.5 (V)
